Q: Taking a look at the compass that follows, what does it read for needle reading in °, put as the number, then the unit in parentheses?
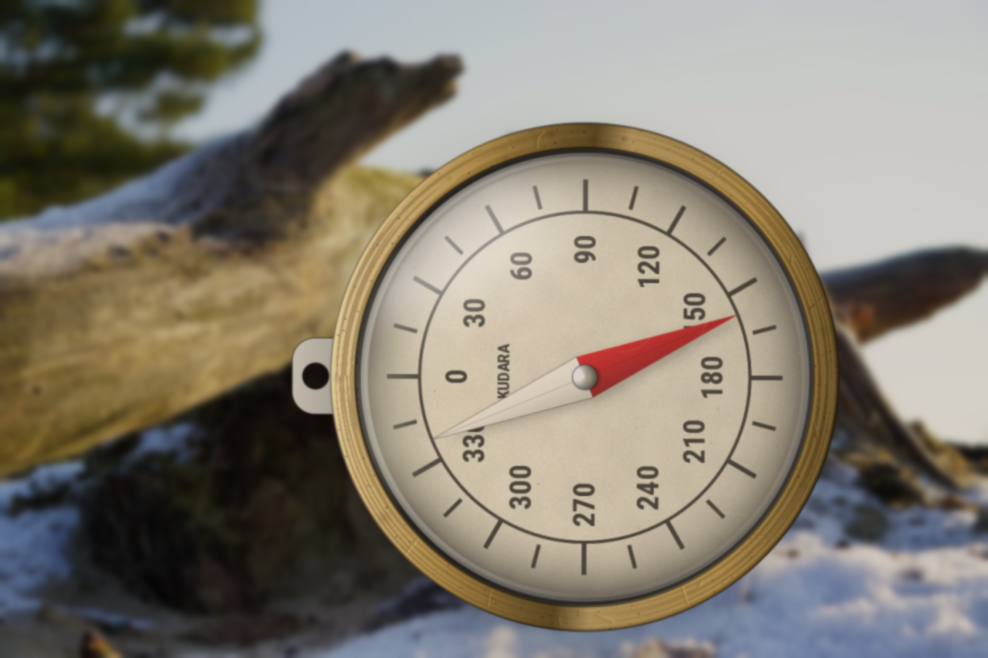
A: 157.5 (°)
